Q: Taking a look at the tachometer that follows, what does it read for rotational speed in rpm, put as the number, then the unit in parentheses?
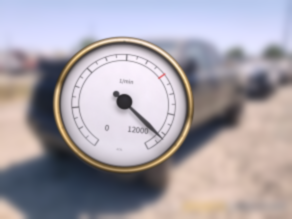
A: 11250 (rpm)
